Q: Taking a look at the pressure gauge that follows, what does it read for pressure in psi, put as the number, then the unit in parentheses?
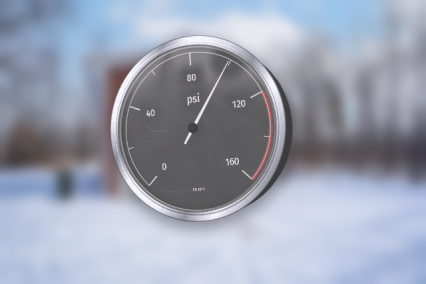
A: 100 (psi)
